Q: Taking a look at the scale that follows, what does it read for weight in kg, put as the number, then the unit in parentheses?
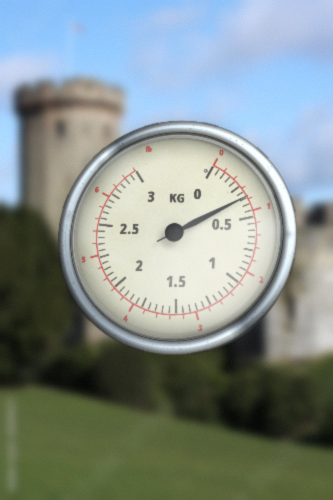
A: 0.35 (kg)
